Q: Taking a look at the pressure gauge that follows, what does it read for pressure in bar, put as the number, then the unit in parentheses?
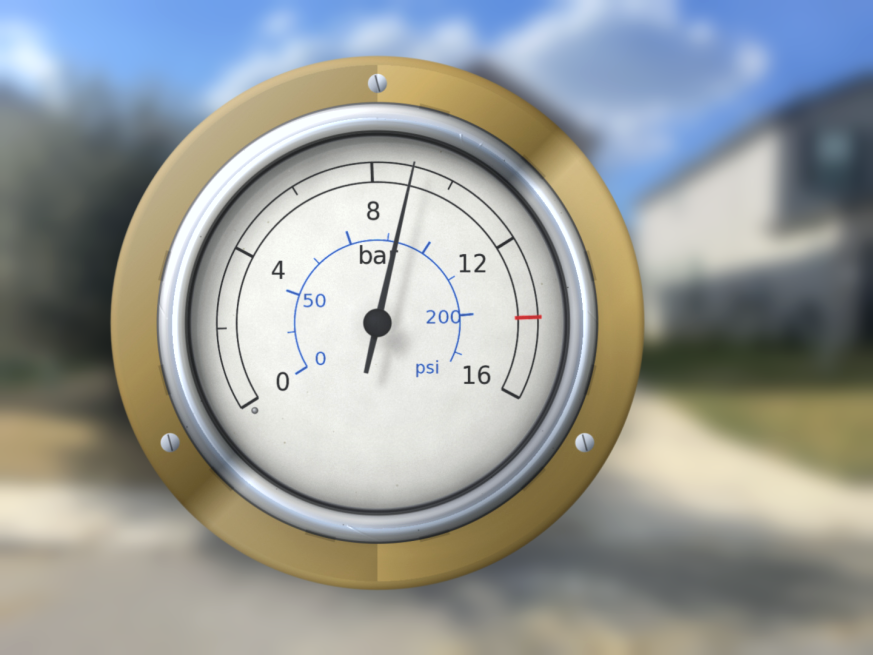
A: 9 (bar)
